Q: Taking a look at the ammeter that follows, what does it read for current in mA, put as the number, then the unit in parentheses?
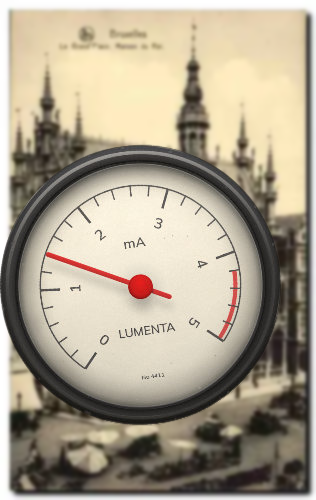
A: 1.4 (mA)
